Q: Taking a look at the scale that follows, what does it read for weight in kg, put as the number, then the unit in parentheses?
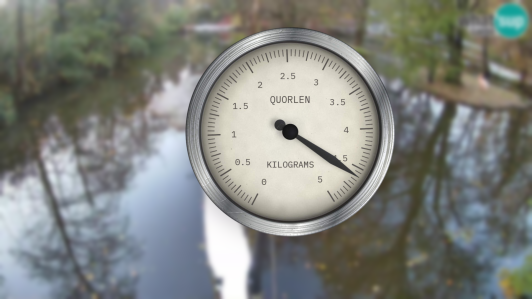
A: 4.6 (kg)
